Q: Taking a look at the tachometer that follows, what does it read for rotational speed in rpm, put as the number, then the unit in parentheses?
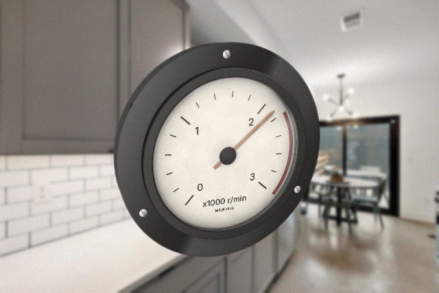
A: 2100 (rpm)
